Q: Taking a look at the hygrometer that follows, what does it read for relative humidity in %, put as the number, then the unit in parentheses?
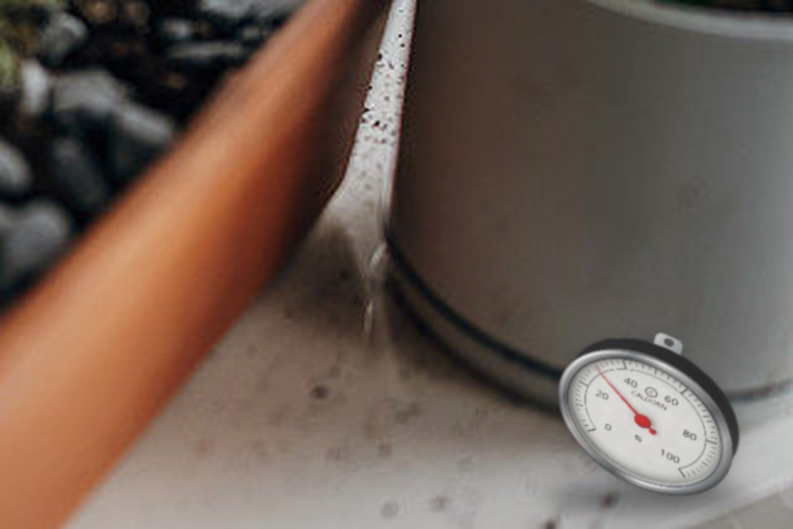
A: 30 (%)
